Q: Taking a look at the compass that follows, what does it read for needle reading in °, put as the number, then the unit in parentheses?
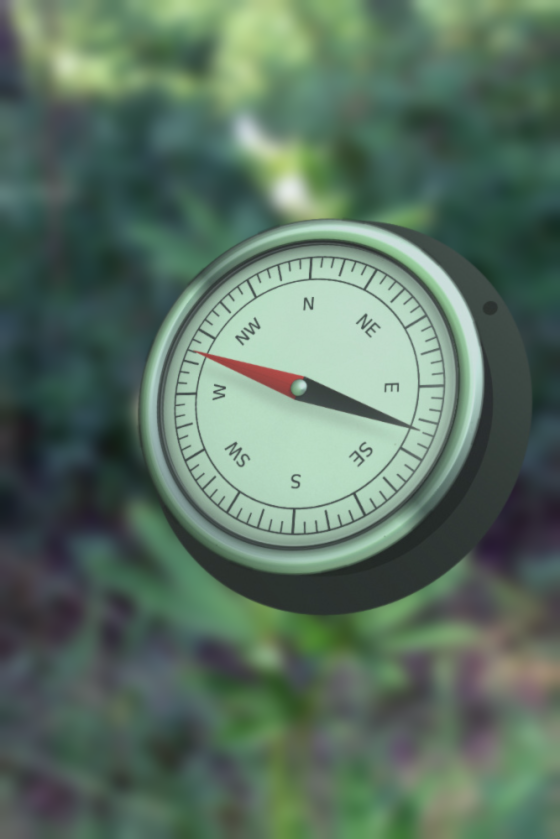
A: 290 (°)
